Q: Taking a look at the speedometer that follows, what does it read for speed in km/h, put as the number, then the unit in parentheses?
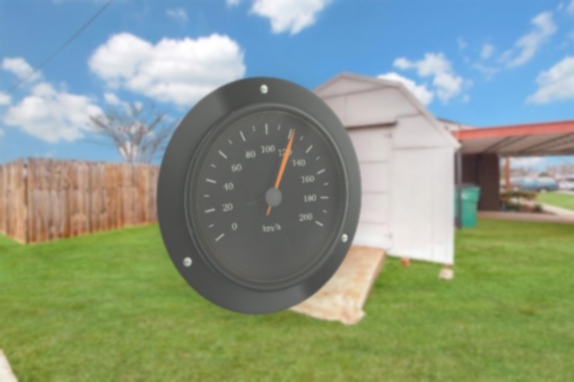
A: 120 (km/h)
